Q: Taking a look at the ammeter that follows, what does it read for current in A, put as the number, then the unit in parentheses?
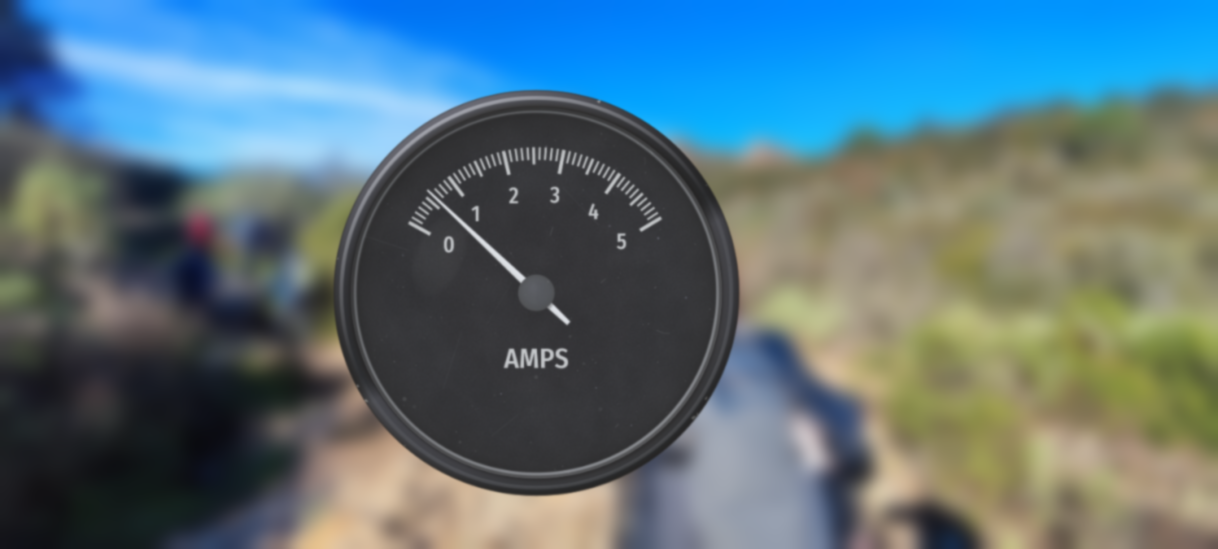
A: 0.6 (A)
